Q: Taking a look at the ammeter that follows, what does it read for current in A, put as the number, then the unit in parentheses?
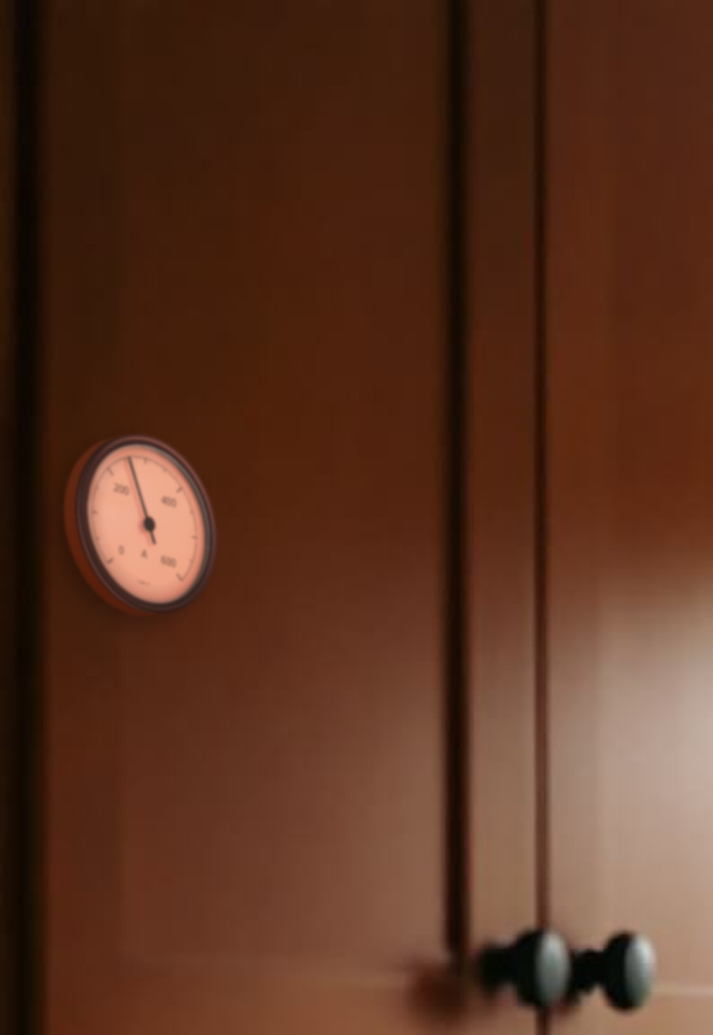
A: 250 (A)
